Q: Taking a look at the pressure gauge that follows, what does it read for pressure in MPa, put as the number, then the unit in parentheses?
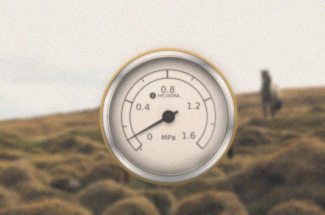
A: 0.1 (MPa)
